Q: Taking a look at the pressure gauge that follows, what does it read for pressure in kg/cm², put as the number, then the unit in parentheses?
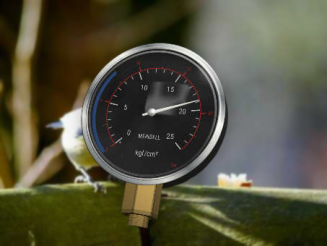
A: 19 (kg/cm²)
